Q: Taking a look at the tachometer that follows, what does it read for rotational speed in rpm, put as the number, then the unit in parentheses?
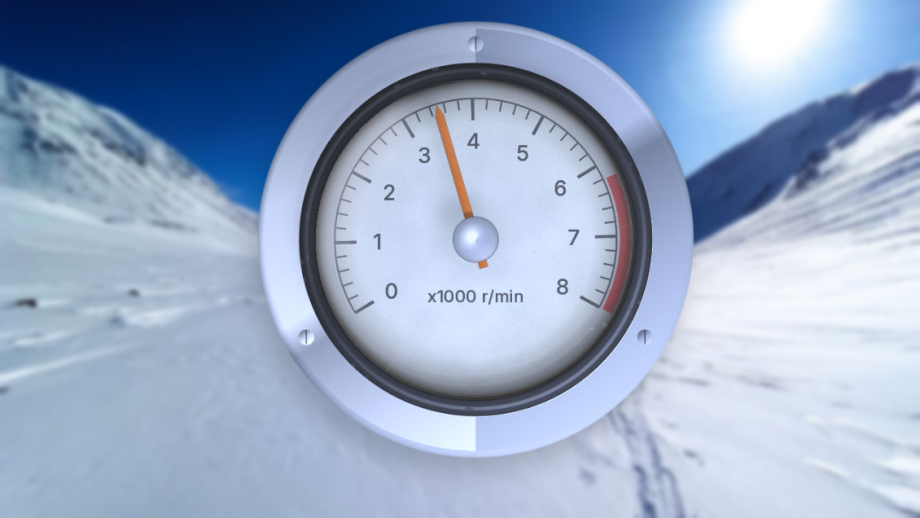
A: 3500 (rpm)
